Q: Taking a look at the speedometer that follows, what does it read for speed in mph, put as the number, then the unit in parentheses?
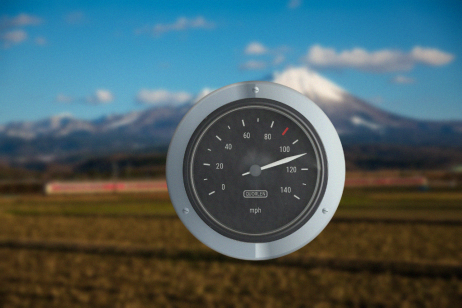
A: 110 (mph)
